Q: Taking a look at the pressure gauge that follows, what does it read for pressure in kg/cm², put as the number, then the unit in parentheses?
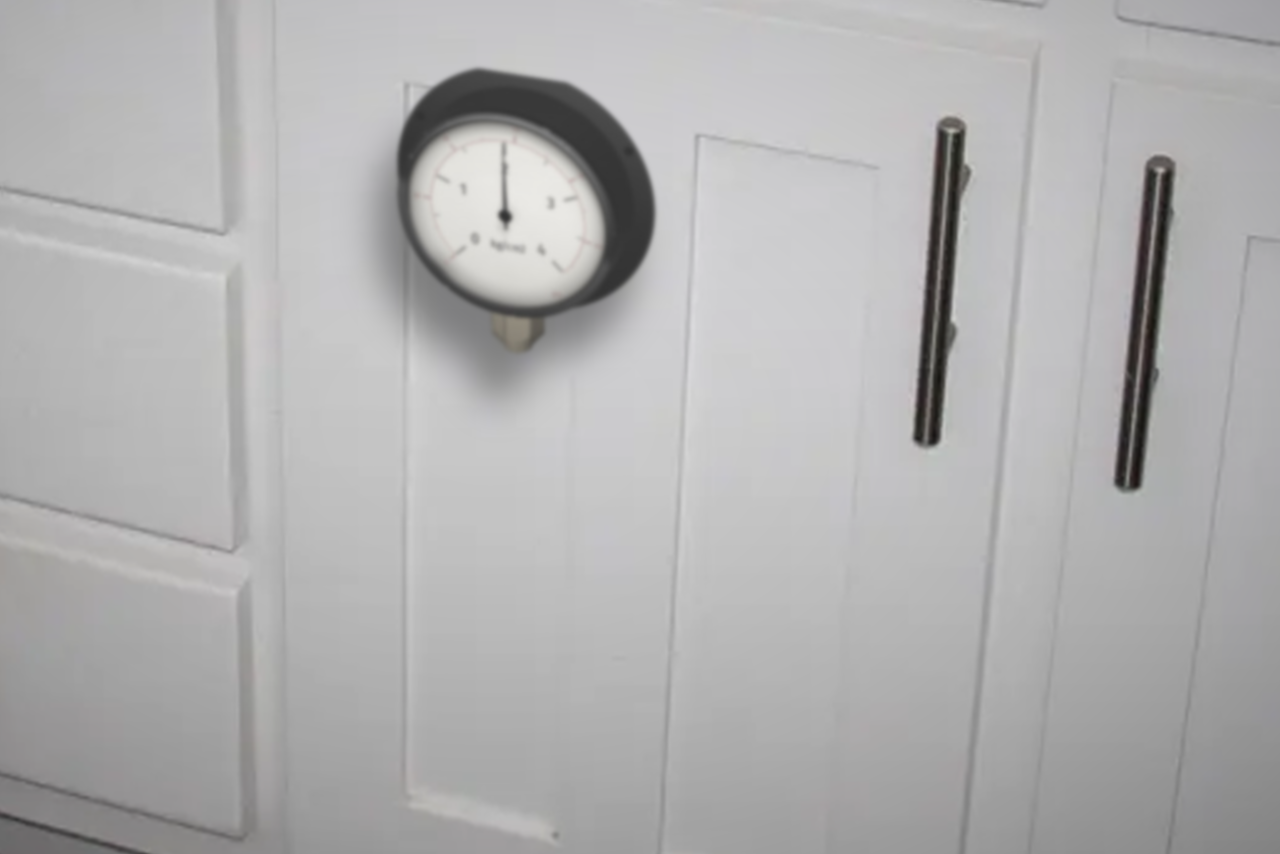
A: 2 (kg/cm²)
